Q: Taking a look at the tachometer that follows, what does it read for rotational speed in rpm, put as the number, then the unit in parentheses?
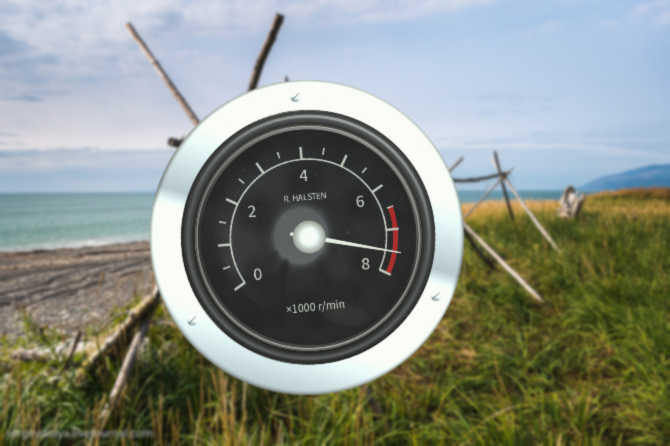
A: 7500 (rpm)
